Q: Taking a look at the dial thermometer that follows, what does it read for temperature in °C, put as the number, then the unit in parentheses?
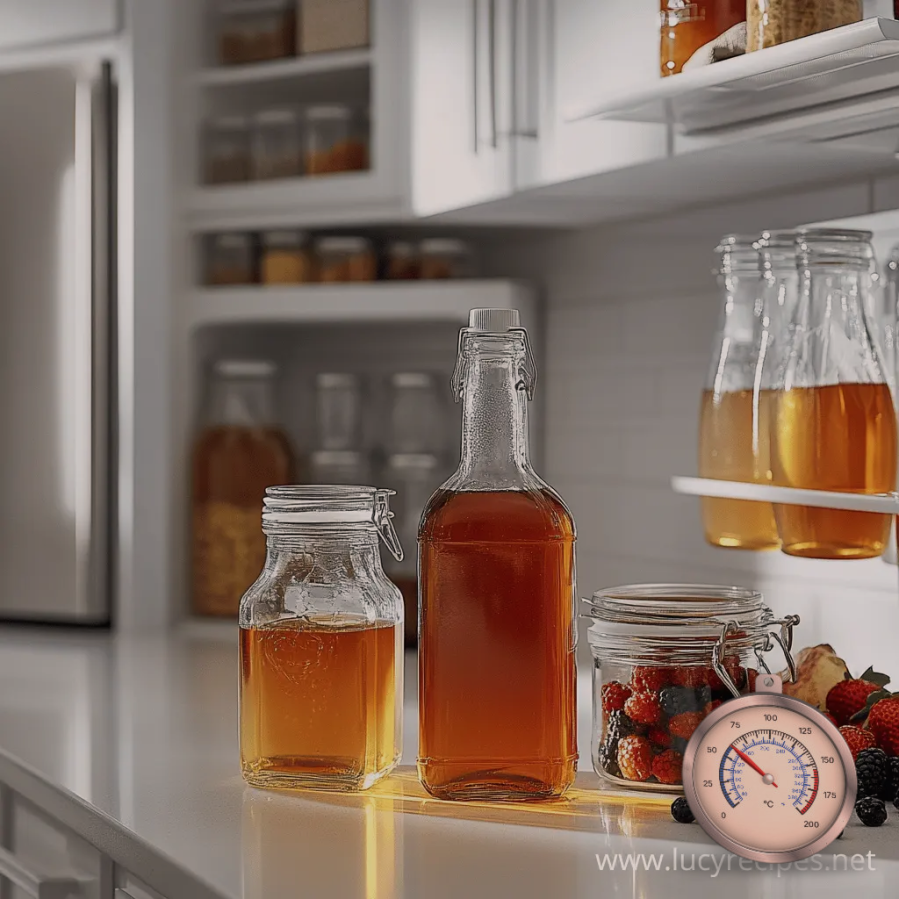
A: 62.5 (°C)
